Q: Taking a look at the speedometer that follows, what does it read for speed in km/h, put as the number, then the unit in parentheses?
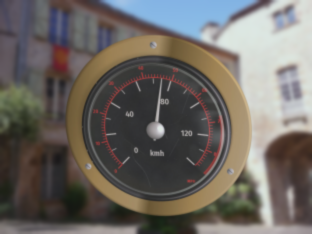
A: 75 (km/h)
